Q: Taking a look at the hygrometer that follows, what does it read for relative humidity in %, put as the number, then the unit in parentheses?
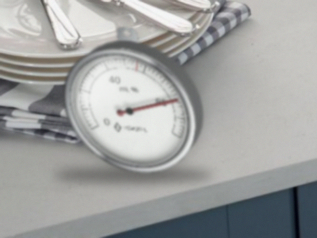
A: 80 (%)
